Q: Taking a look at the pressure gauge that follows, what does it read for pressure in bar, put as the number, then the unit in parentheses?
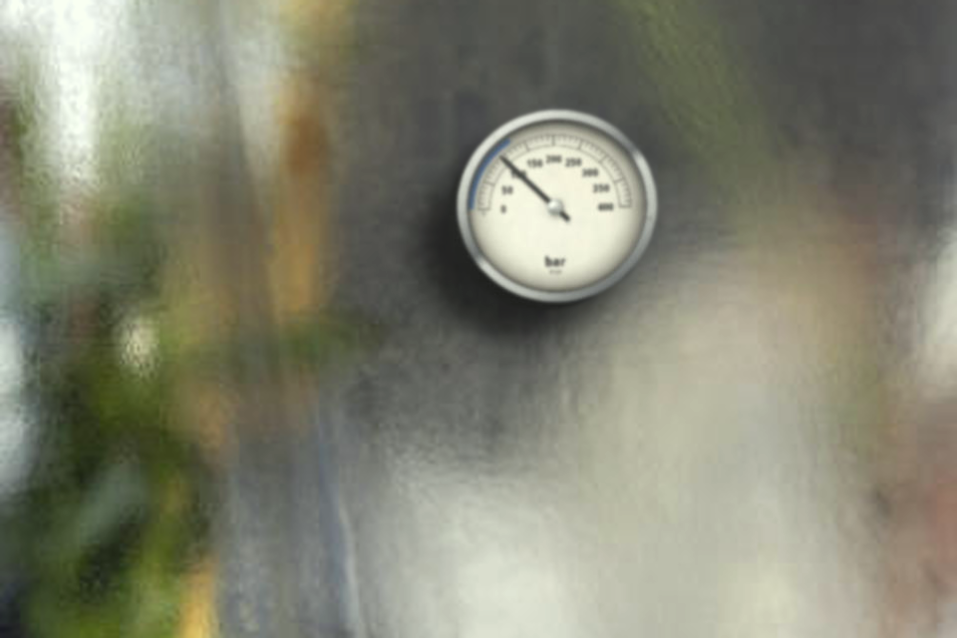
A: 100 (bar)
